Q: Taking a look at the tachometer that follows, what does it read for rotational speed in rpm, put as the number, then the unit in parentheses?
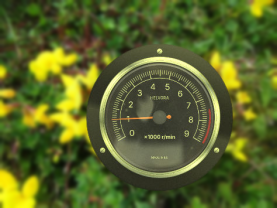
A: 1000 (rpm)
